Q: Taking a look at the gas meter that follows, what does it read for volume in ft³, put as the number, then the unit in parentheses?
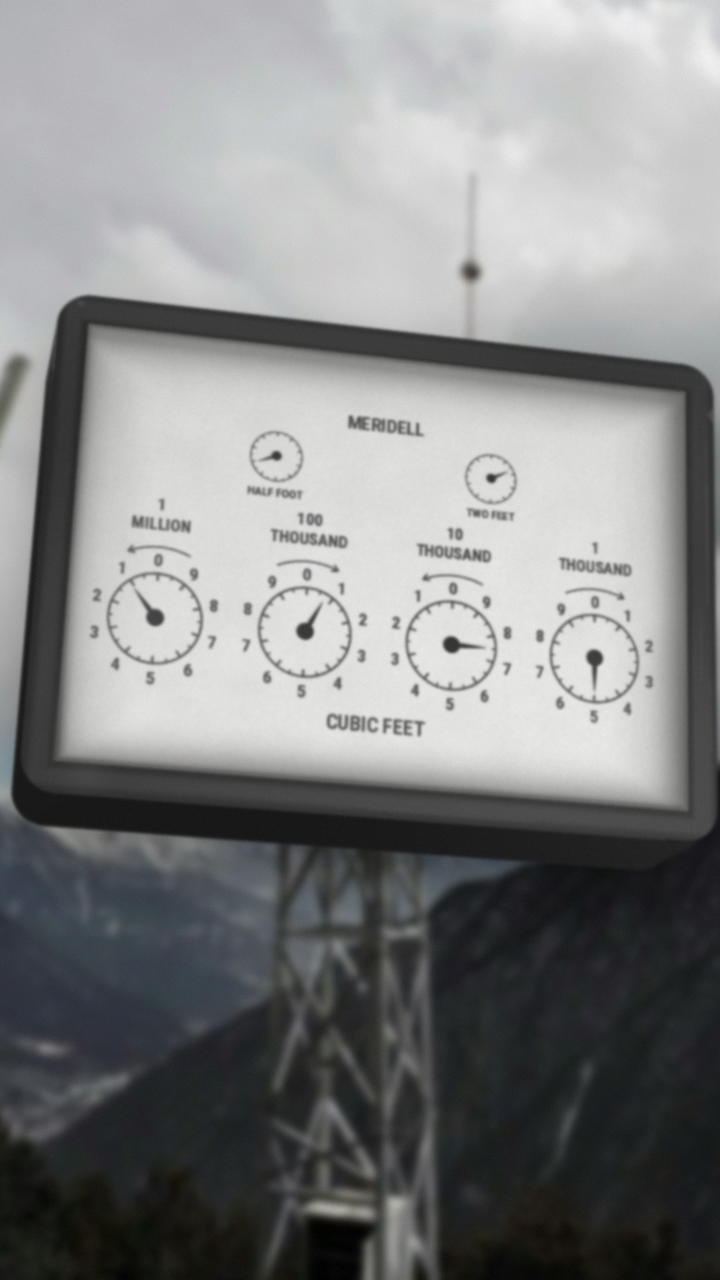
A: 107500 (ft³)
